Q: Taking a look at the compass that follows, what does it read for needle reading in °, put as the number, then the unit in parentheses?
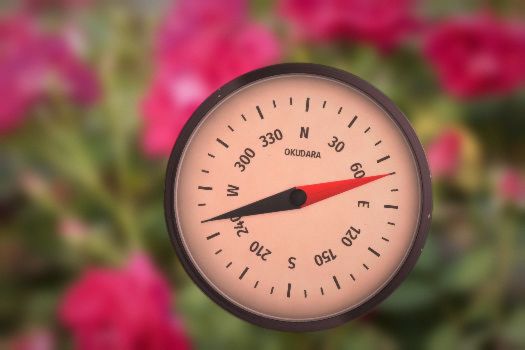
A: 70 (°)
